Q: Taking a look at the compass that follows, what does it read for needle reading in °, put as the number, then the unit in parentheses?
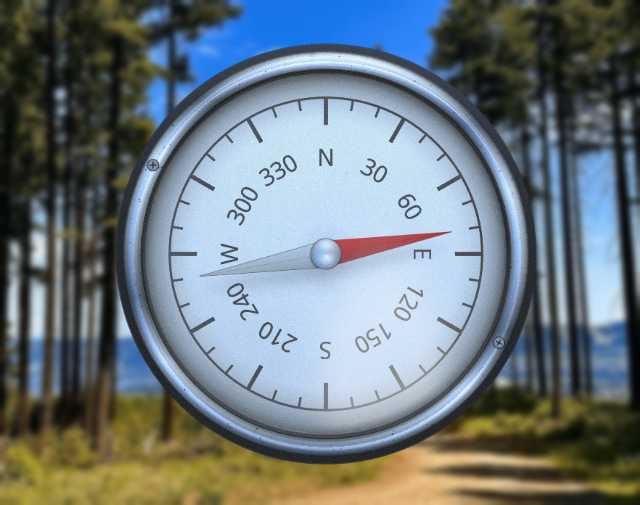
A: 80 (°)
